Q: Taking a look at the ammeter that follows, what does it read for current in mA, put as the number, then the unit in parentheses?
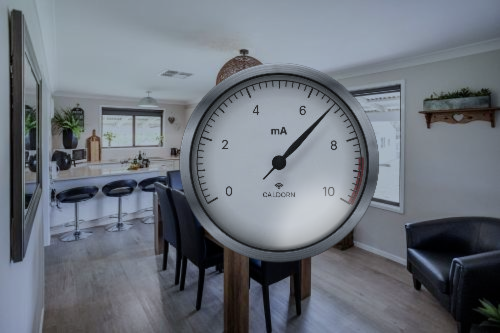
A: 6.8 (mA)
